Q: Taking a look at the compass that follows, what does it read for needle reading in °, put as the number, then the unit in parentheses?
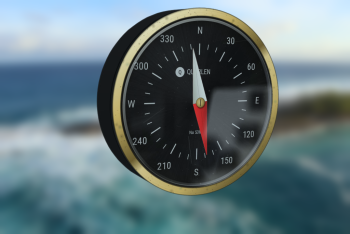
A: 170 (°)
